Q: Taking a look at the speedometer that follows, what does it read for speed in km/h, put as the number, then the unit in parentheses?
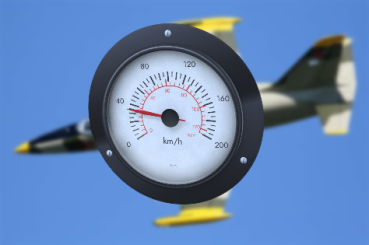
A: 35 (km/h)
